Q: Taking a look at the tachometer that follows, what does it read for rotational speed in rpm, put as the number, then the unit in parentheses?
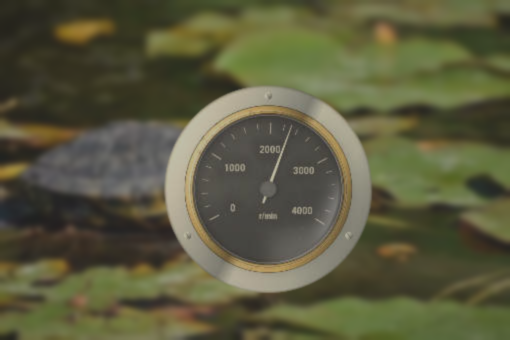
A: 2300 (rpm)
